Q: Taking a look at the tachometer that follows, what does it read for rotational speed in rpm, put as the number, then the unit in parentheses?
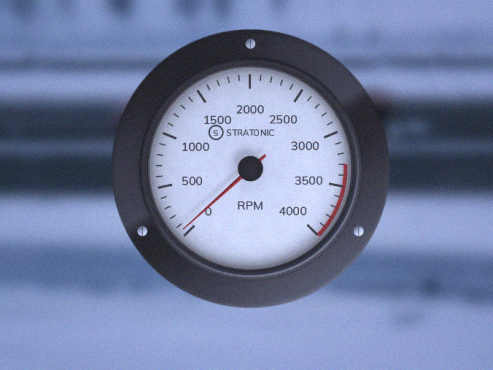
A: 50 (rpm)
